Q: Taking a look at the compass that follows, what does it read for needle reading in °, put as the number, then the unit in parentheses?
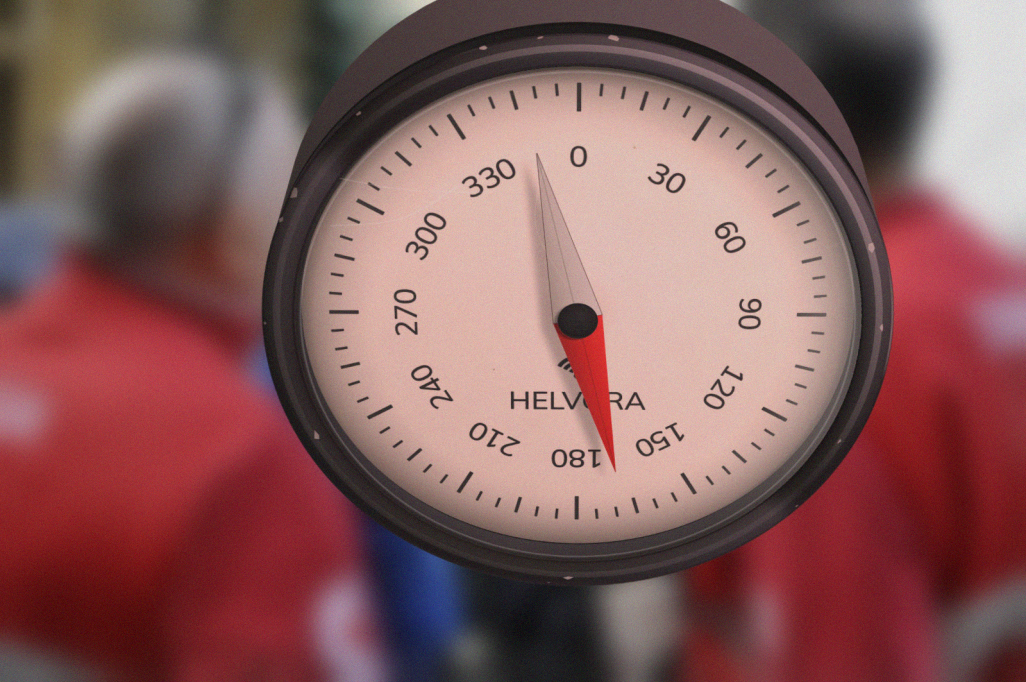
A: 167.5 (°)
